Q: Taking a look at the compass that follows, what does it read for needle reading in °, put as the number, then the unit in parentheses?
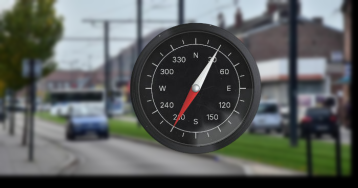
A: 210 (°)
